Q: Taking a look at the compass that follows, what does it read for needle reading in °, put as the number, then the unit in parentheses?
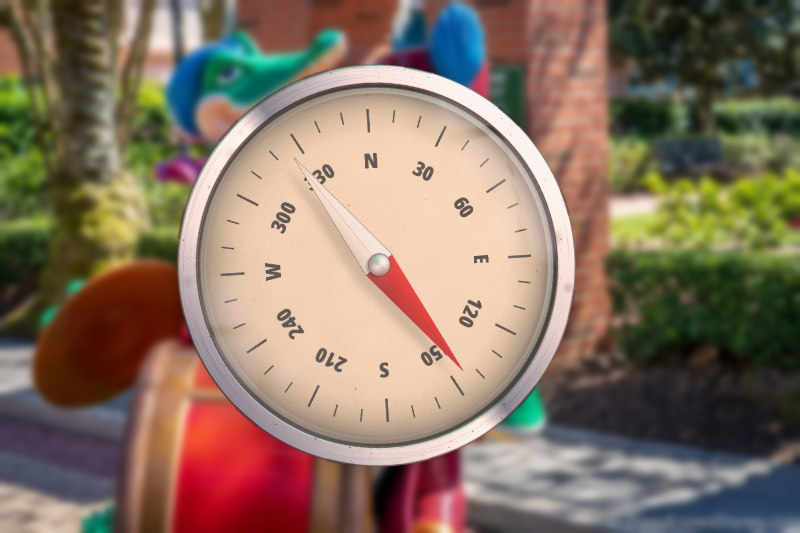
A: 145 (°)
